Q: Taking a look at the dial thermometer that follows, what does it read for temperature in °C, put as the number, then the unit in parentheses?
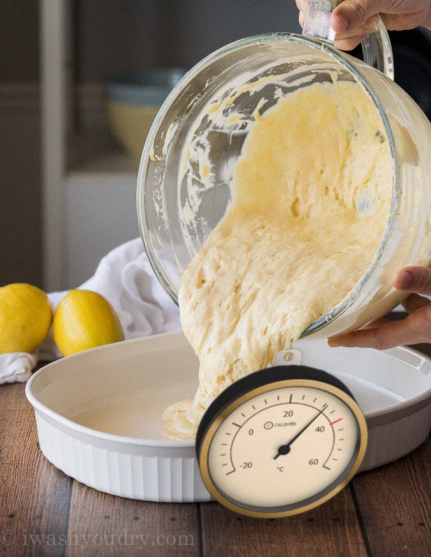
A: 32 (°C)
